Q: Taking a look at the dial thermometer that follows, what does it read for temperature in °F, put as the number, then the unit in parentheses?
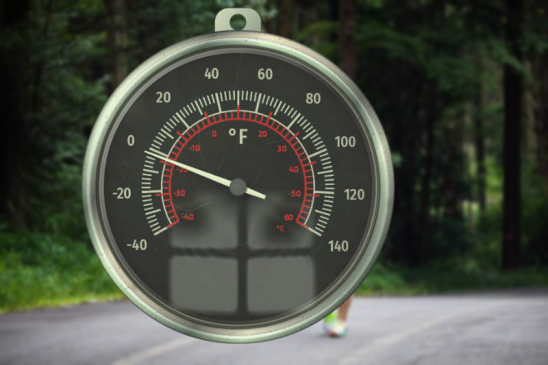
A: -2 (°F)
